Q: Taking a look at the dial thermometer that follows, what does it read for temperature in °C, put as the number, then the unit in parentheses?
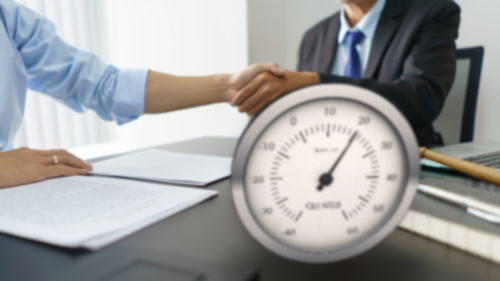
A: 20 (°C)
